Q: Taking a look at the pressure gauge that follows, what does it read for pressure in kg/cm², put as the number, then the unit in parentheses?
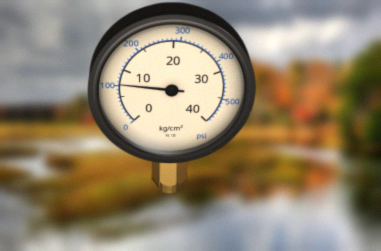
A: 7.5 (kg/cm²)
